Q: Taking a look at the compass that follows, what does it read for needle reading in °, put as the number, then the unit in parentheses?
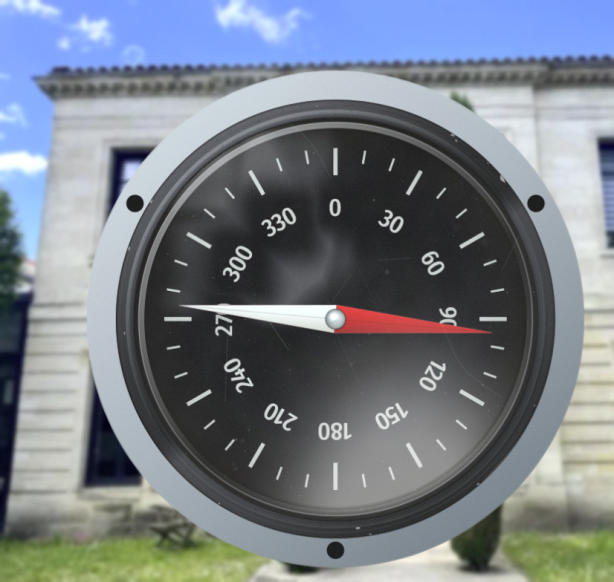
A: 95 (°)
